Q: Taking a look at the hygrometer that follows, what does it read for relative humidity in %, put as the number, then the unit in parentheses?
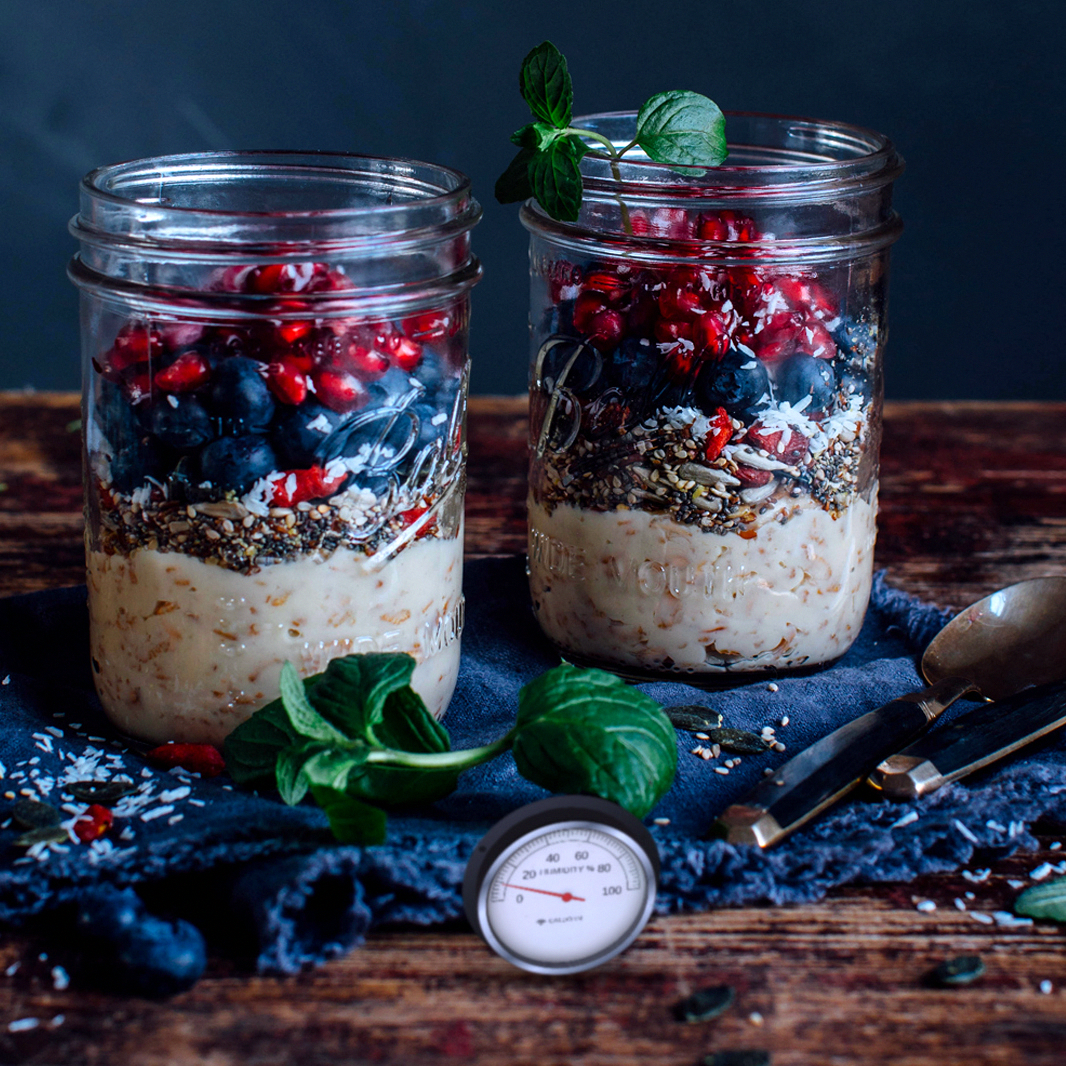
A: 10 (%)
